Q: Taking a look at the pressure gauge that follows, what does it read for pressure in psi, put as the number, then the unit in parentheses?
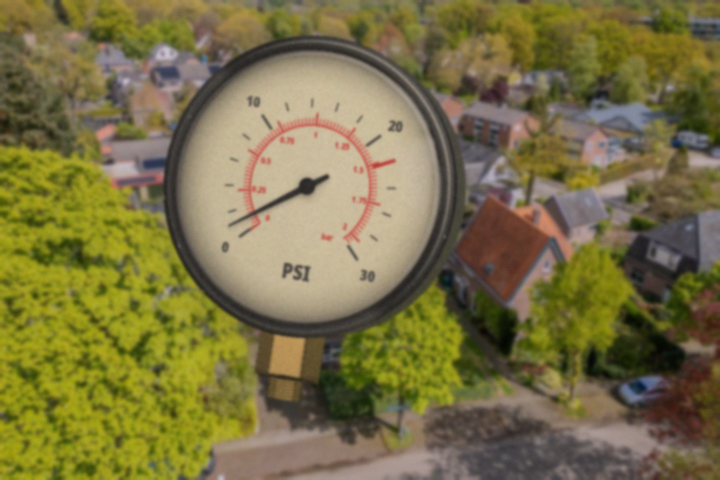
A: 1 (psi)
